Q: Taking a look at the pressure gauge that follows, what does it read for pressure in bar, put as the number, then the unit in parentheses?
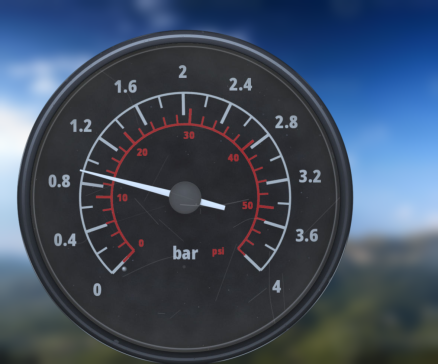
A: 0.9 (bar)
